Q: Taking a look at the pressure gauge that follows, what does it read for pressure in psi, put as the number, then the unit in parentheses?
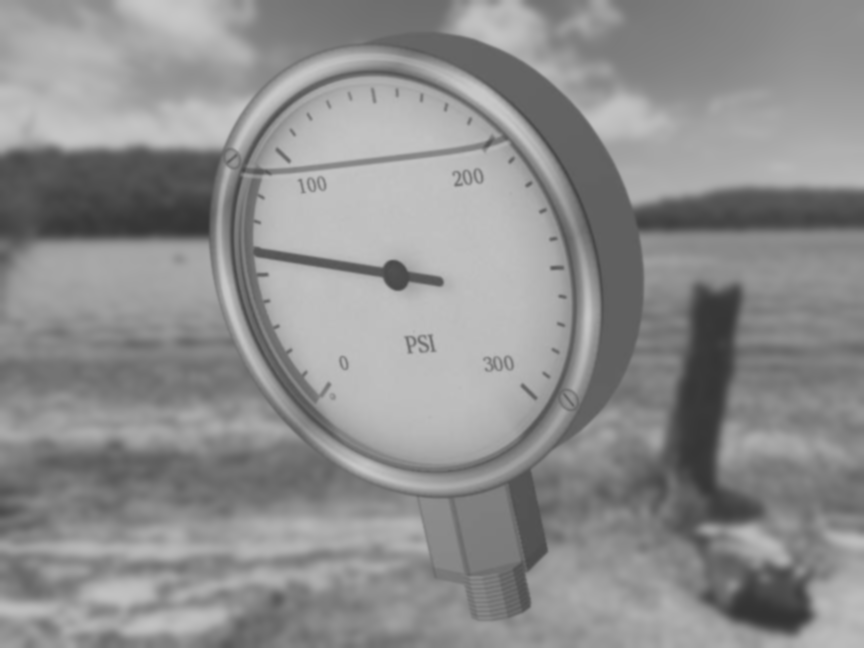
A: 60 (psi)
